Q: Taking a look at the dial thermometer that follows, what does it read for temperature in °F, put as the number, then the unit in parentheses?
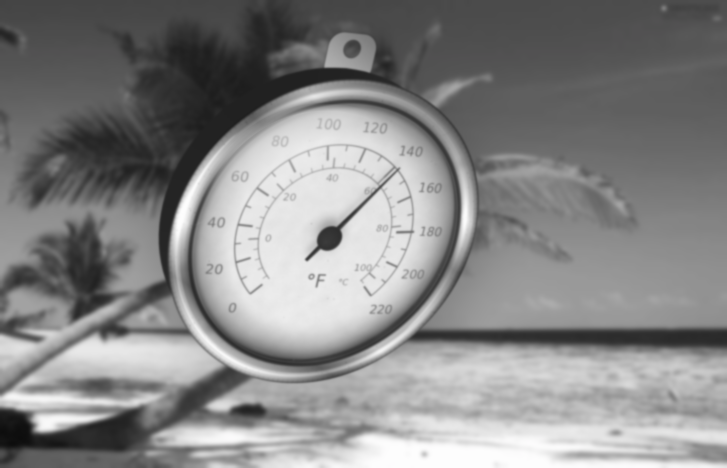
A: 140 (°F)
